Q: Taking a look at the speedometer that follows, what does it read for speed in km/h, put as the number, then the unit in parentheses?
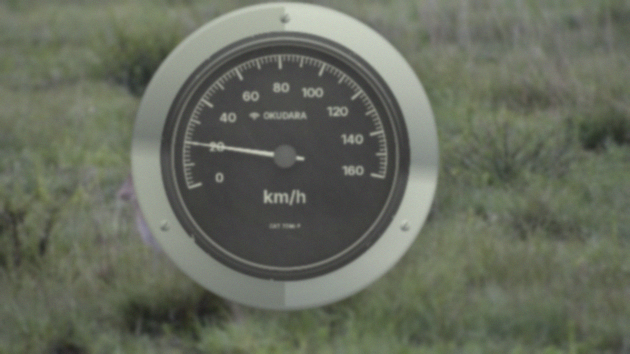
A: 20 (km/h)
